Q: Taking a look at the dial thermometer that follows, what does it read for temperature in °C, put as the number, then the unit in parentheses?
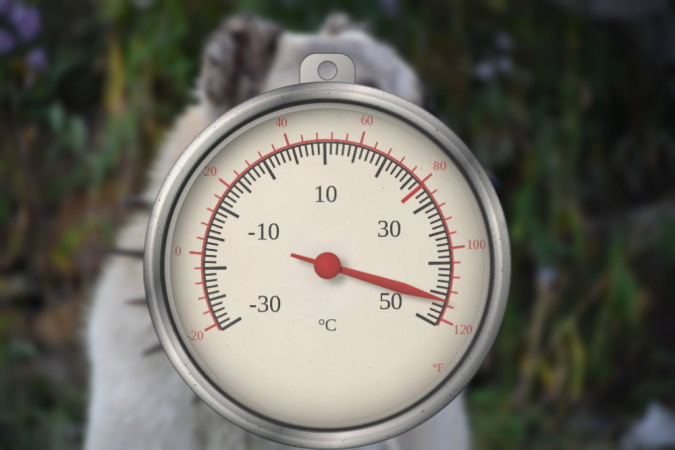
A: 46 (°C)
